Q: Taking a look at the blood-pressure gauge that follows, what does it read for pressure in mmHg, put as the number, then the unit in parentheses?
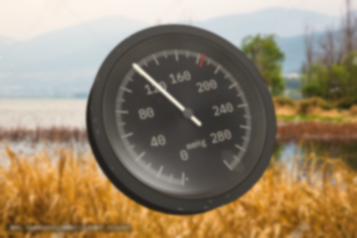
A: 120 (mmHg)
